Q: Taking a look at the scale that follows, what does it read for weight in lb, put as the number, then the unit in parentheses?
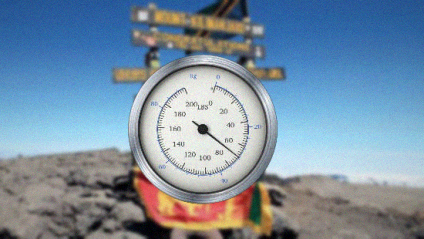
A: 70 (lb)
